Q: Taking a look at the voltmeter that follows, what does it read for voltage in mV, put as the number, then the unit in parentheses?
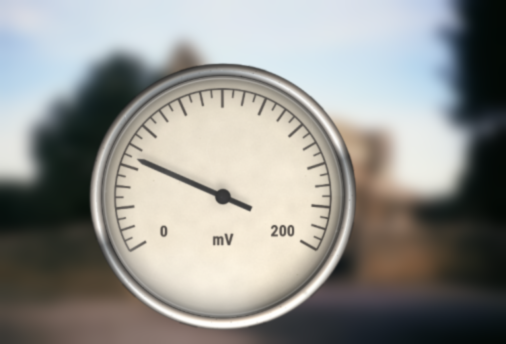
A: 45 (mV)
